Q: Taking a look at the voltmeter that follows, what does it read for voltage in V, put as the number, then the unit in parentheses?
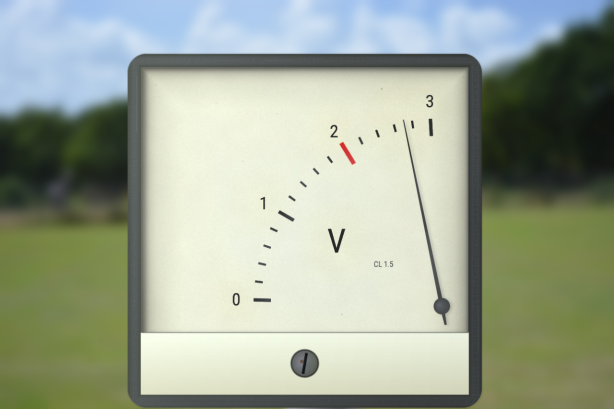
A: 2.7 (V)
